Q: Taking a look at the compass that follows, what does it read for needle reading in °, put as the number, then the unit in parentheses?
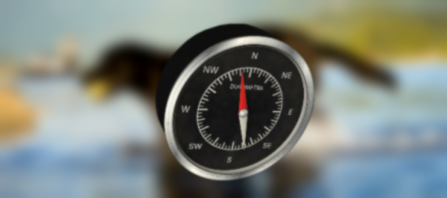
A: 345 (°)
